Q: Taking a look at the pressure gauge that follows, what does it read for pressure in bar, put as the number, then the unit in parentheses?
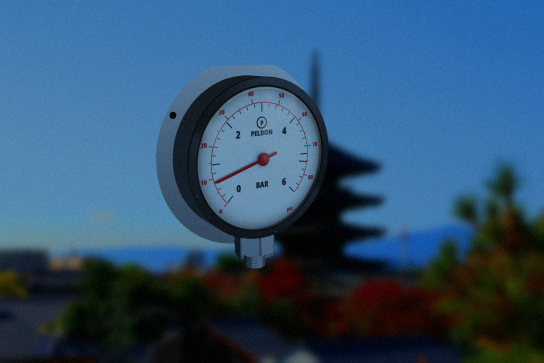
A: 0.6 (bar)
